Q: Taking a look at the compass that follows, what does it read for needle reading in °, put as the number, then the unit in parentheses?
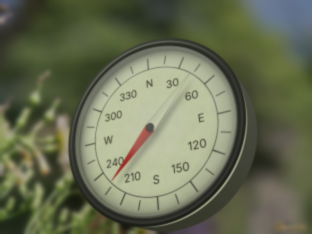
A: 225 (°)
